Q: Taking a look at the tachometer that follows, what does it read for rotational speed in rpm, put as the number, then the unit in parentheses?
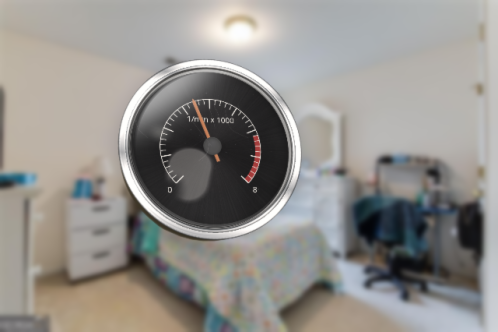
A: 3400 (rpm)
